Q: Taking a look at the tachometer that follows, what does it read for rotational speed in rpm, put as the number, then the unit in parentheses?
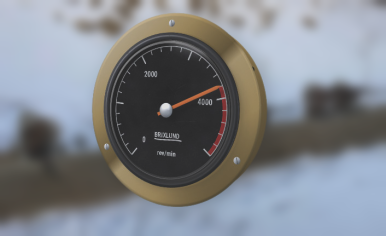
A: 3800 (rpm)
